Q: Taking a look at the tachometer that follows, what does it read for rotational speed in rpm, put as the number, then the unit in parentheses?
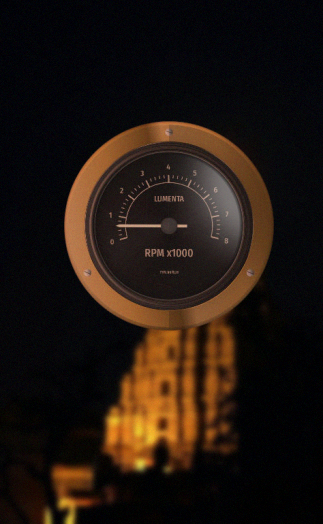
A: 600 (rpm)
